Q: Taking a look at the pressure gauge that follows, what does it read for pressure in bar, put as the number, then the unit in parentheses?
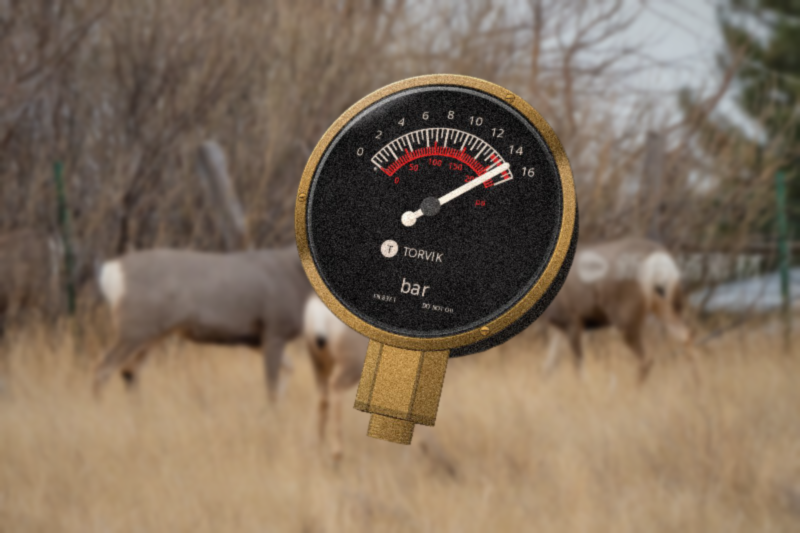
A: 15 (bar)
